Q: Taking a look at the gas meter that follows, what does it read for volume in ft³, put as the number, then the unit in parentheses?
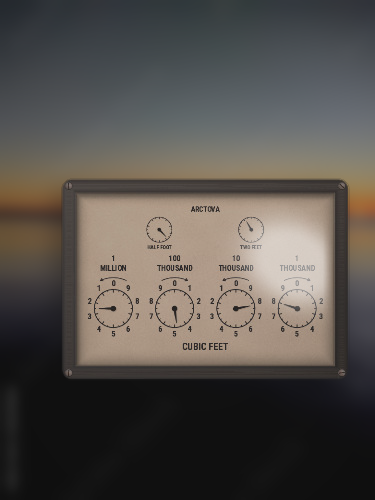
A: 247800 (ft³)
